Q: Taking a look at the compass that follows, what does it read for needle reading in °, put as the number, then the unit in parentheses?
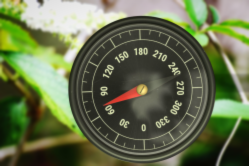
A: 70 (°)
